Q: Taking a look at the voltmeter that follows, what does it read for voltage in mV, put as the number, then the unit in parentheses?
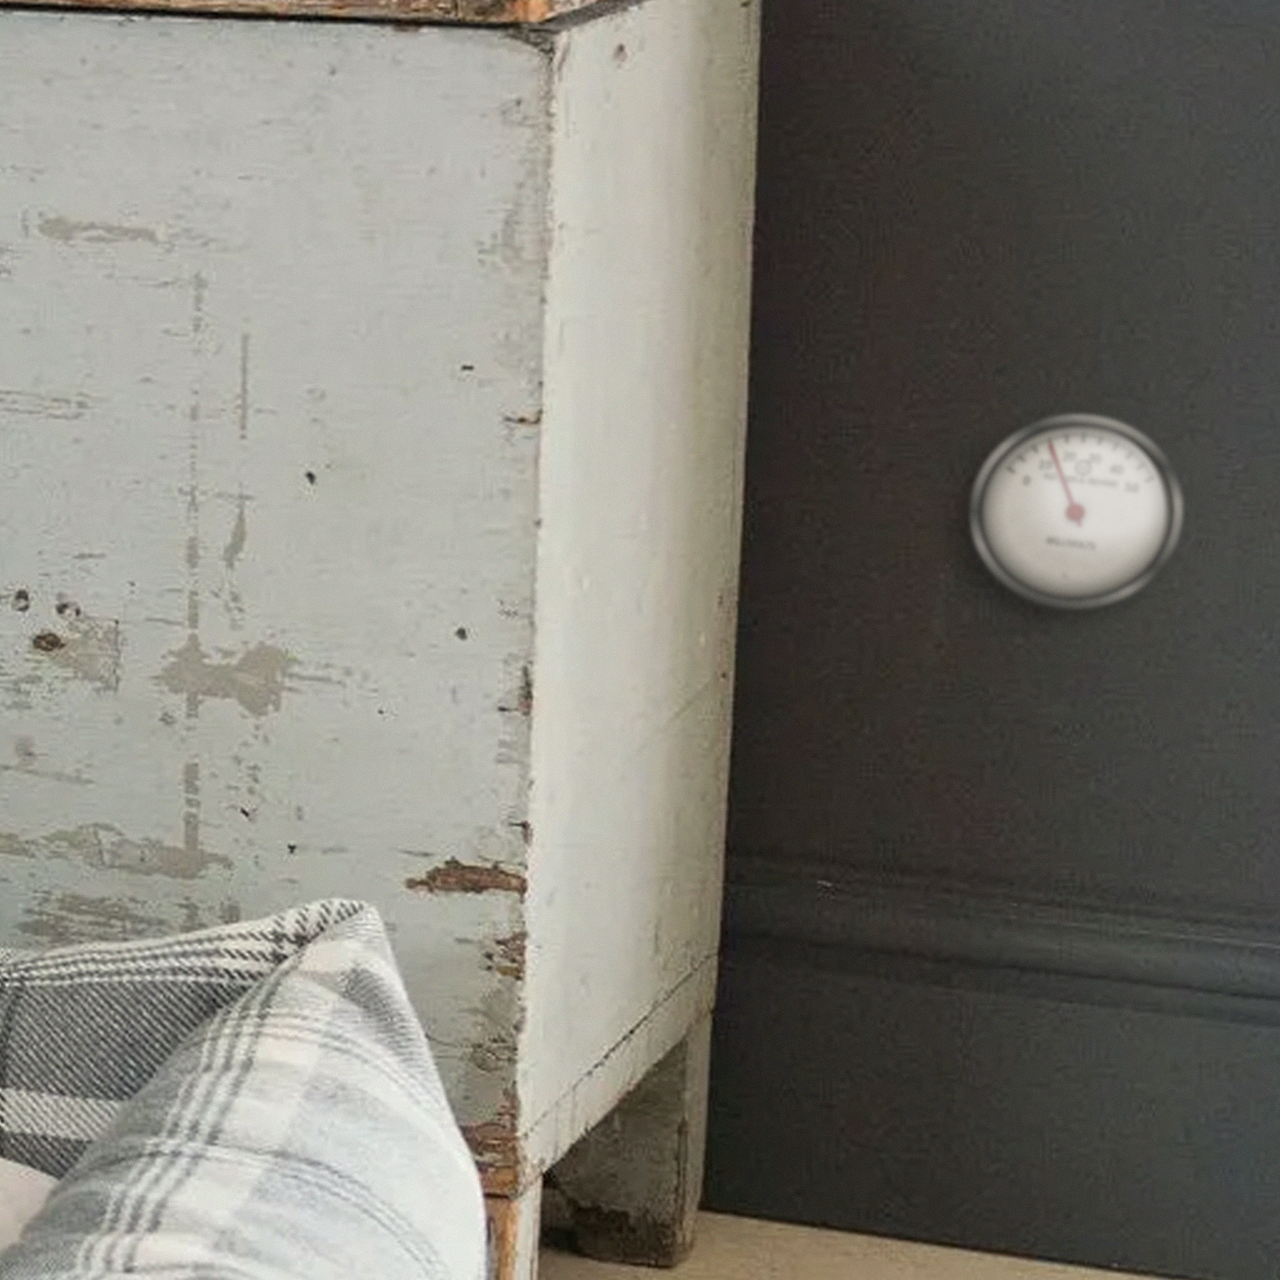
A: 15 (mV)
